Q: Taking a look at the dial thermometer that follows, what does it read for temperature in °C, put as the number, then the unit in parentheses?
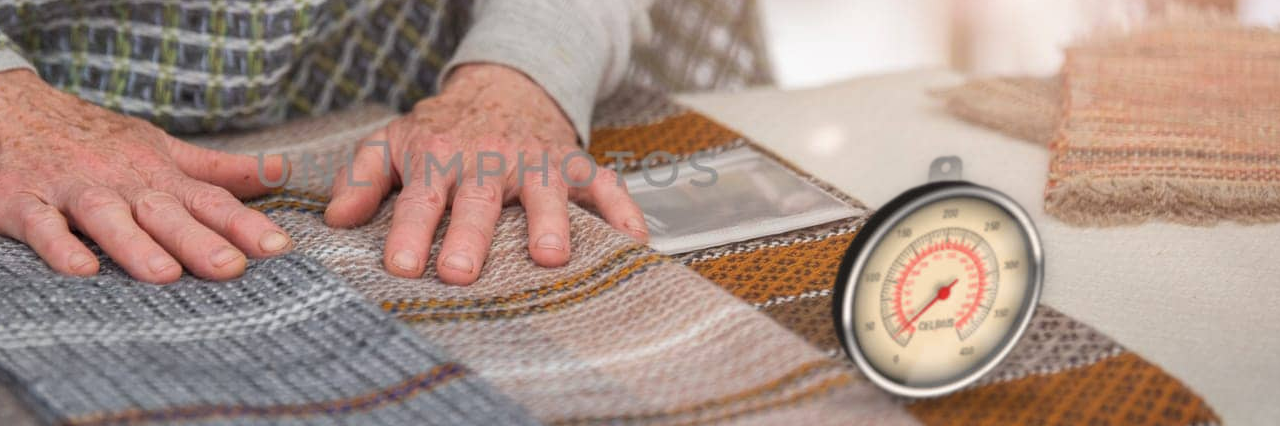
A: 25 (°C)
